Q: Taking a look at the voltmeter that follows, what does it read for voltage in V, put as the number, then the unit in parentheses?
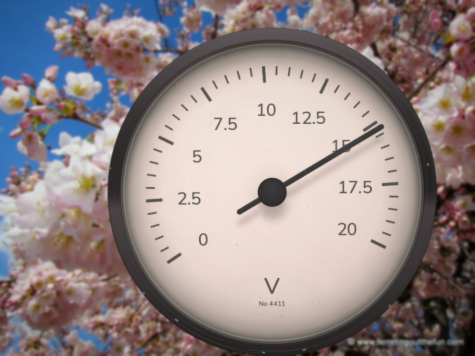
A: 15.25 (V)
